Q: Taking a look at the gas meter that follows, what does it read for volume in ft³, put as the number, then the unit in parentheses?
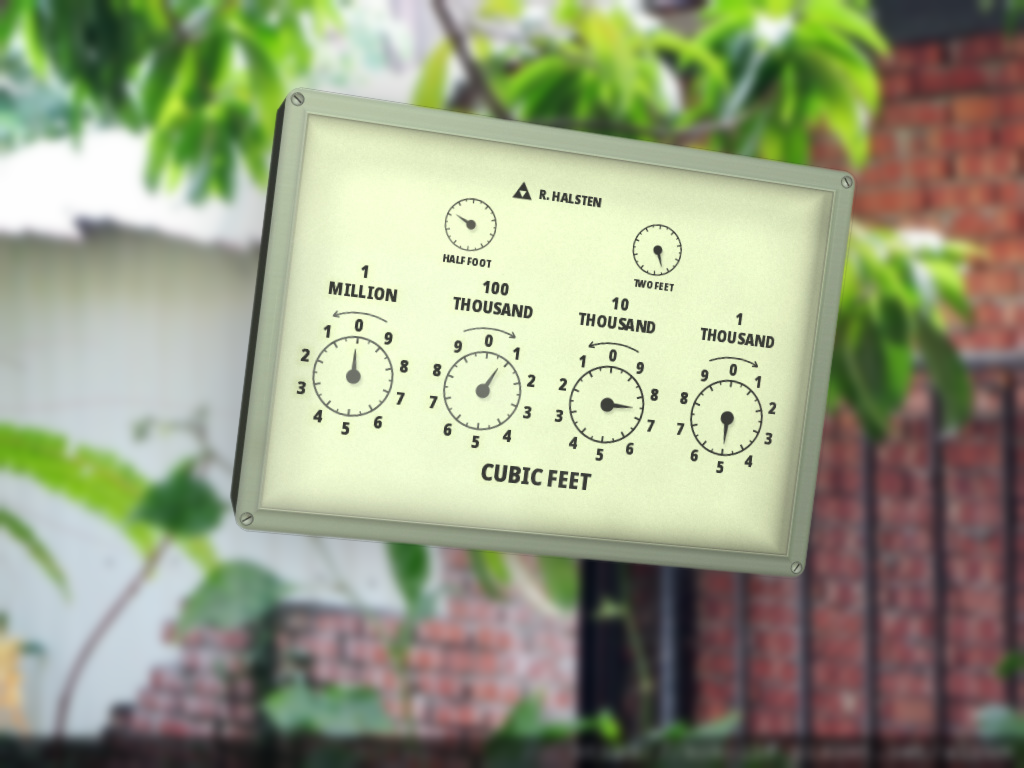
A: 7500 (ft³)
